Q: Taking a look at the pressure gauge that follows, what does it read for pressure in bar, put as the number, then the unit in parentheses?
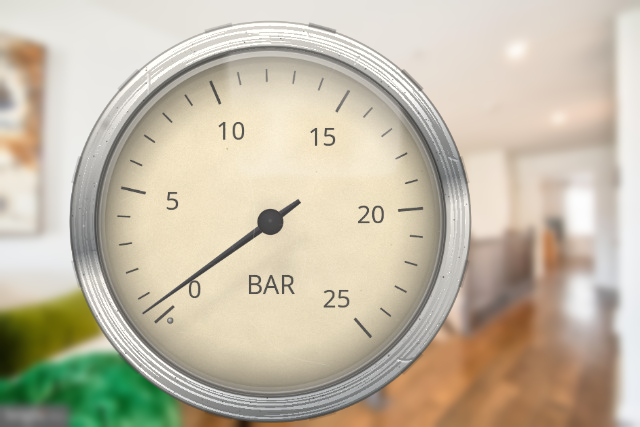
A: 0.5 (bar)
